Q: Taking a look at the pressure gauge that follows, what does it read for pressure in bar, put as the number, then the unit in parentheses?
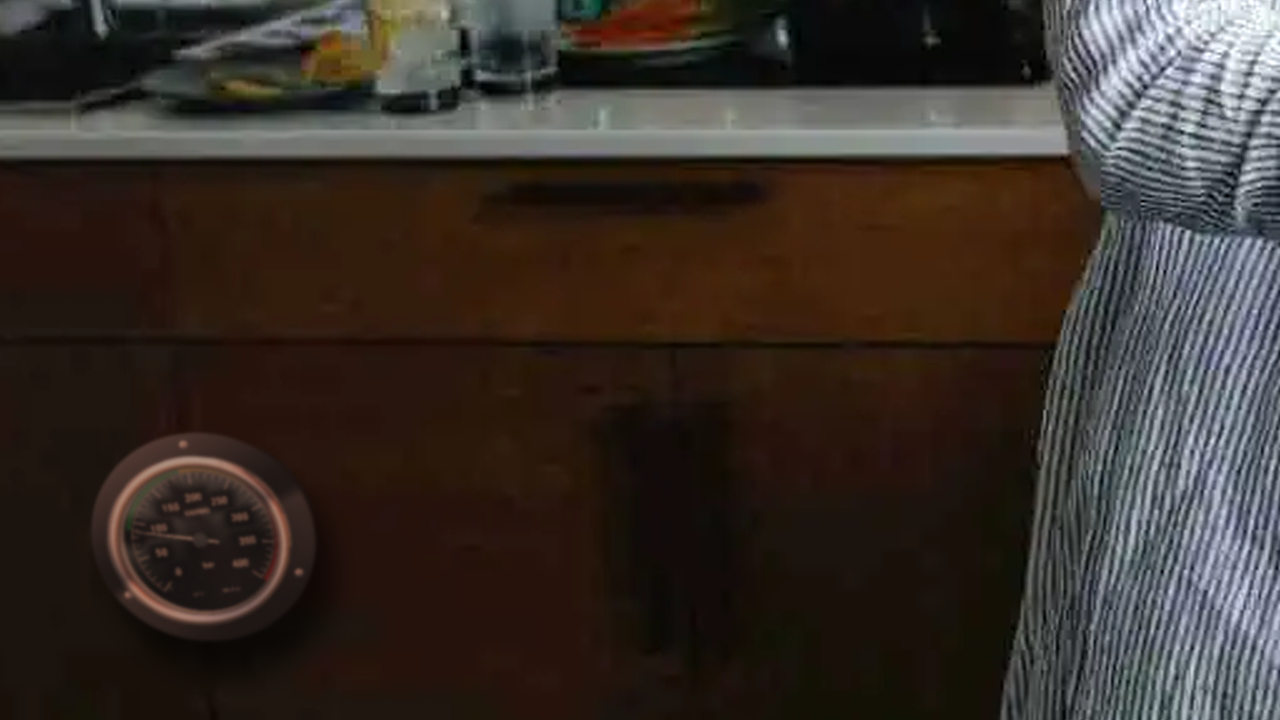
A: 90 (bar)
